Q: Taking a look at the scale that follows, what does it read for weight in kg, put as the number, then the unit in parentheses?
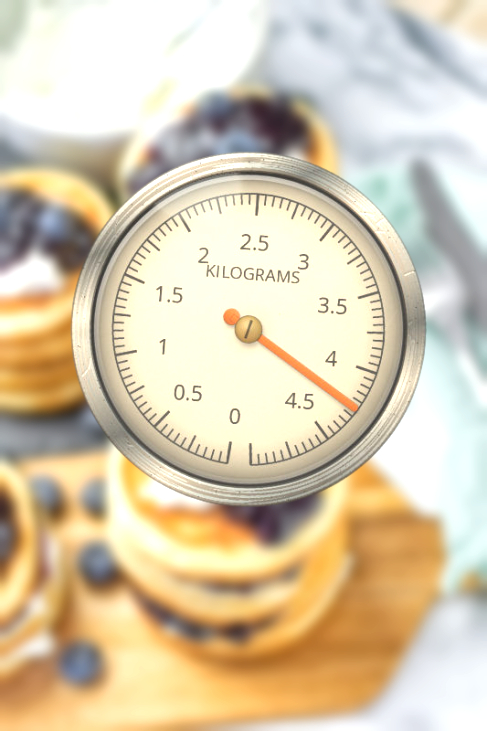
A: 4.25 (kg)
